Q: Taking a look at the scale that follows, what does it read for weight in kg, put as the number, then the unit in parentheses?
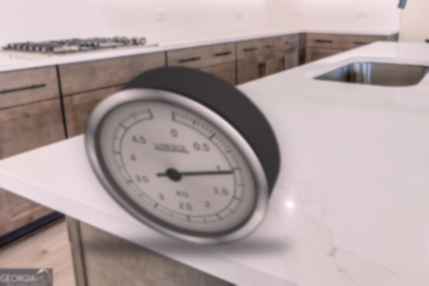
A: 1 (kg)
